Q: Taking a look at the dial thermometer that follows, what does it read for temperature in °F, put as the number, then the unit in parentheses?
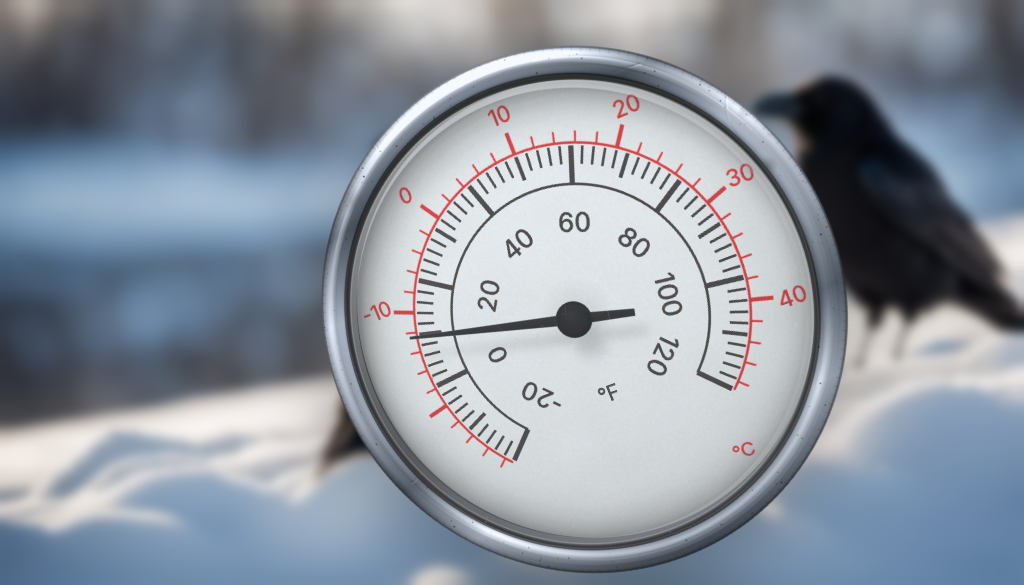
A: 10 (°F)
